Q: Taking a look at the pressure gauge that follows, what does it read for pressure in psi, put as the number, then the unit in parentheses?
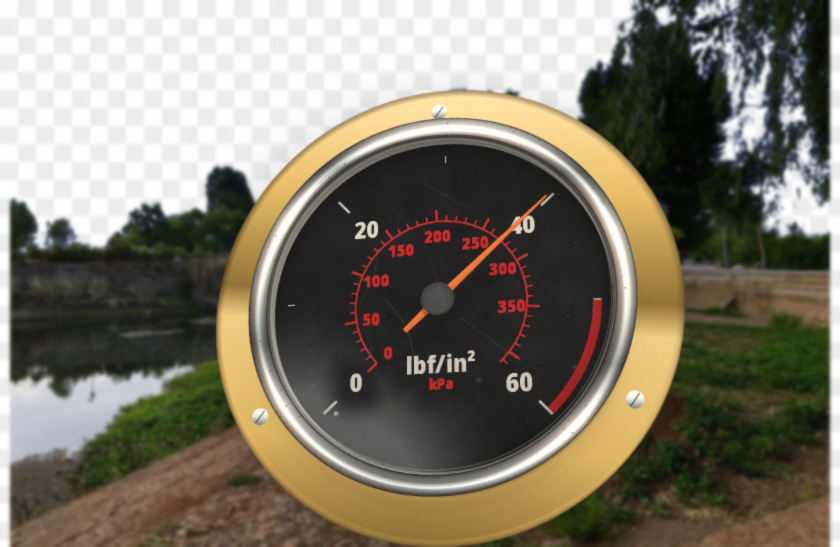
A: 40 (psi)
